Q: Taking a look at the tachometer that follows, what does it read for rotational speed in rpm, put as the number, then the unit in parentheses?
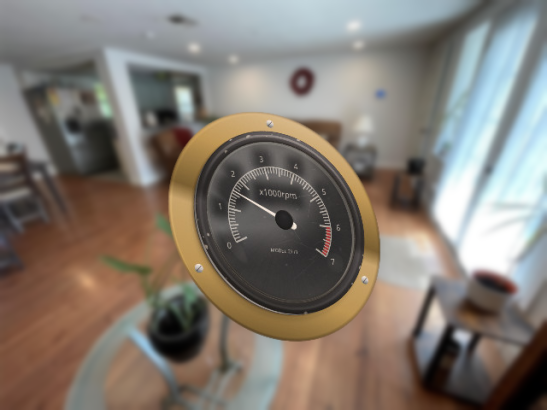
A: 1500 (rpm)
